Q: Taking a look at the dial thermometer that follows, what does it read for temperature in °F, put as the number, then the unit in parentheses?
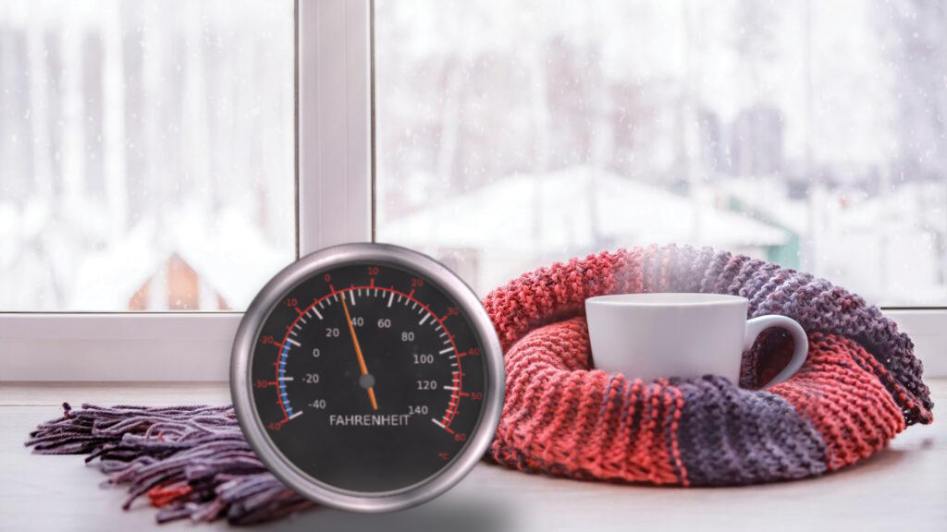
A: 36 (°F)
